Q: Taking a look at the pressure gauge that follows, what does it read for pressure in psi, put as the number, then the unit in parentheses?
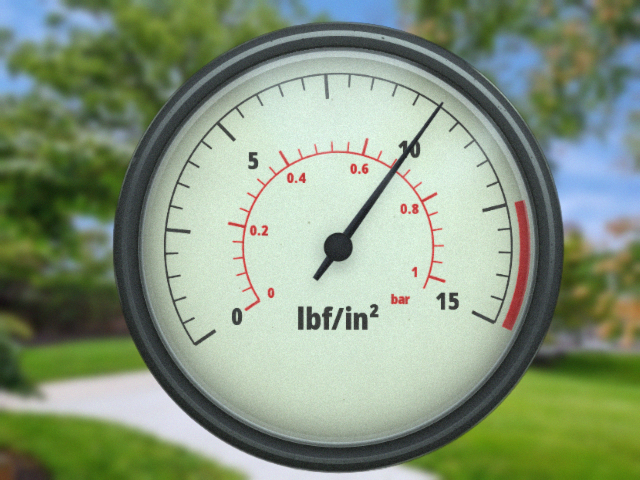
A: 10 (psi)
